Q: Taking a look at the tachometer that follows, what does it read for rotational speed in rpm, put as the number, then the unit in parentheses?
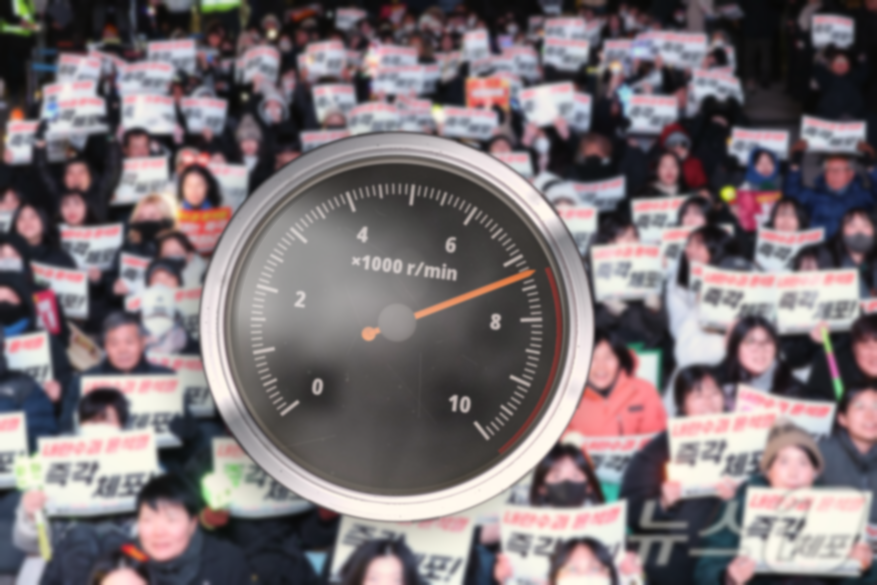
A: 7300 (rpm)
